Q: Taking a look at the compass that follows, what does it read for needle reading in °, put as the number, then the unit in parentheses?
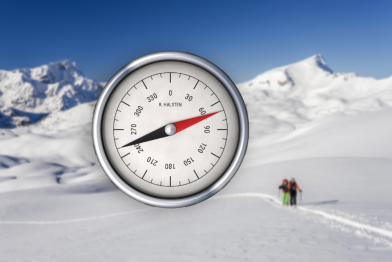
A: 70 (°)
